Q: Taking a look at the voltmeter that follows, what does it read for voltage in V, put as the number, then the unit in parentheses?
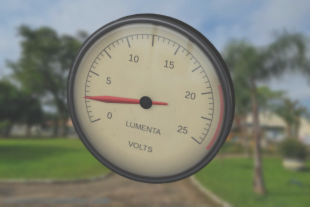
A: 2.5 (V)
